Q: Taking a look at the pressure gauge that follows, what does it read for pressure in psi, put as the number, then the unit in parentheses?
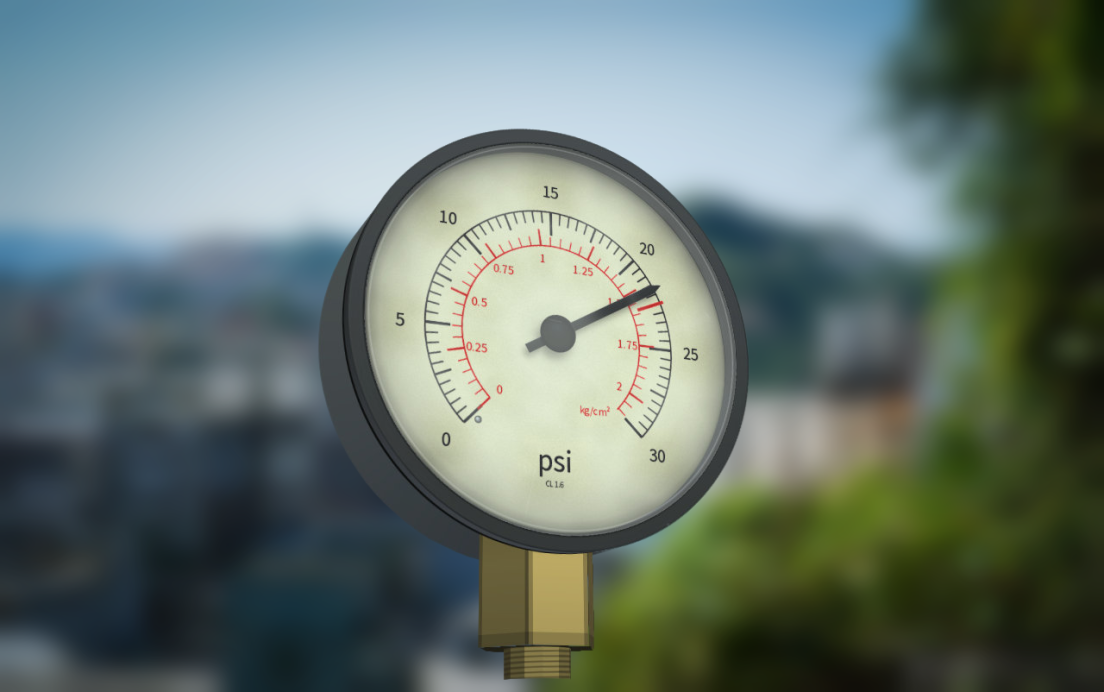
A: 21.75 (psi)
